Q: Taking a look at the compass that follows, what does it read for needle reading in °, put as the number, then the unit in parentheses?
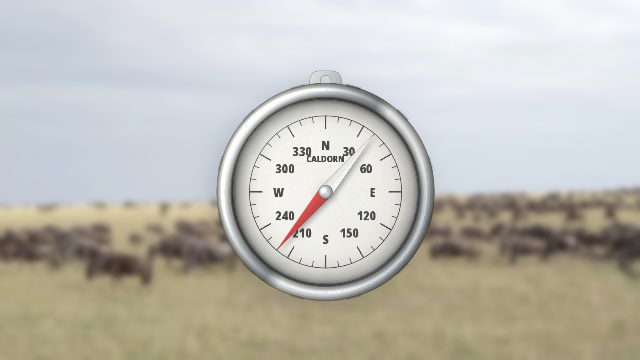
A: 220 (°)
